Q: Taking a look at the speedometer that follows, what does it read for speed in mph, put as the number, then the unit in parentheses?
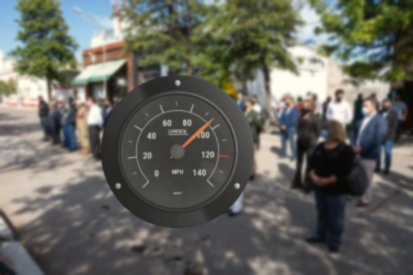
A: 95 (mph)
